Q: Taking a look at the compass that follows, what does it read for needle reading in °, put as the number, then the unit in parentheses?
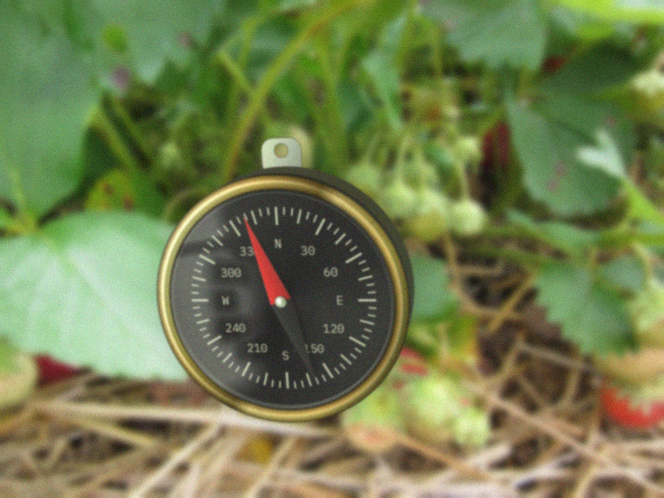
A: 340 (°)
